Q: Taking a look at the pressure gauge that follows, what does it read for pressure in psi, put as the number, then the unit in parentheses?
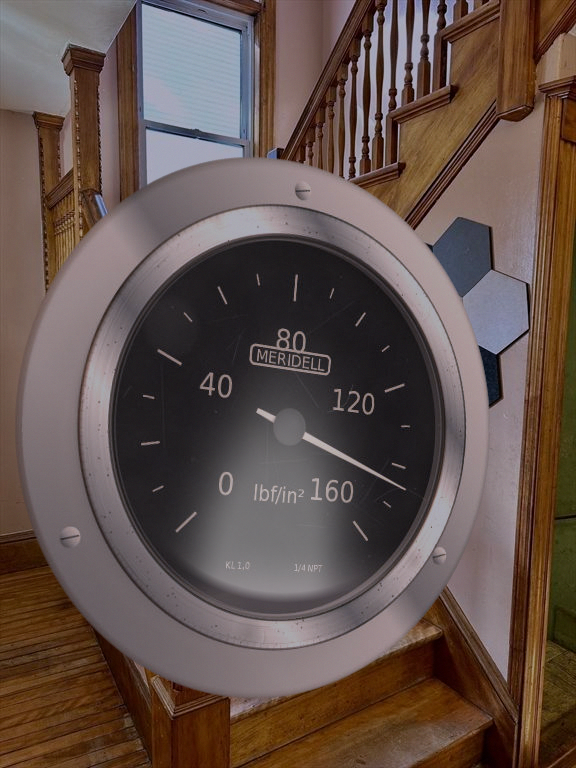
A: 145 (psi)
